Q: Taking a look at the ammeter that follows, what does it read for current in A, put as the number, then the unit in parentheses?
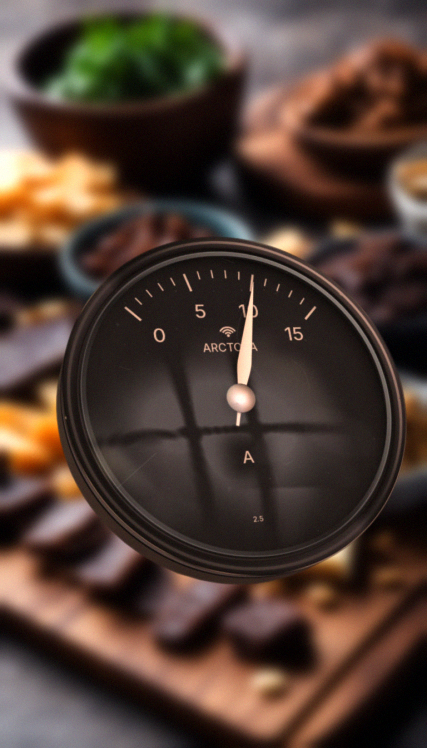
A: 10 (A)
